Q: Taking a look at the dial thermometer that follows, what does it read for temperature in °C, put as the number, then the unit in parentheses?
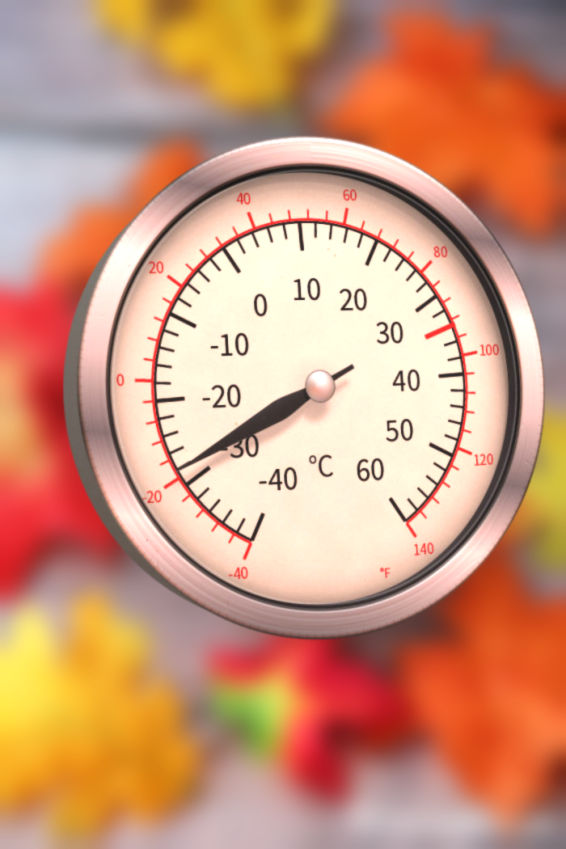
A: -28 (°C)
